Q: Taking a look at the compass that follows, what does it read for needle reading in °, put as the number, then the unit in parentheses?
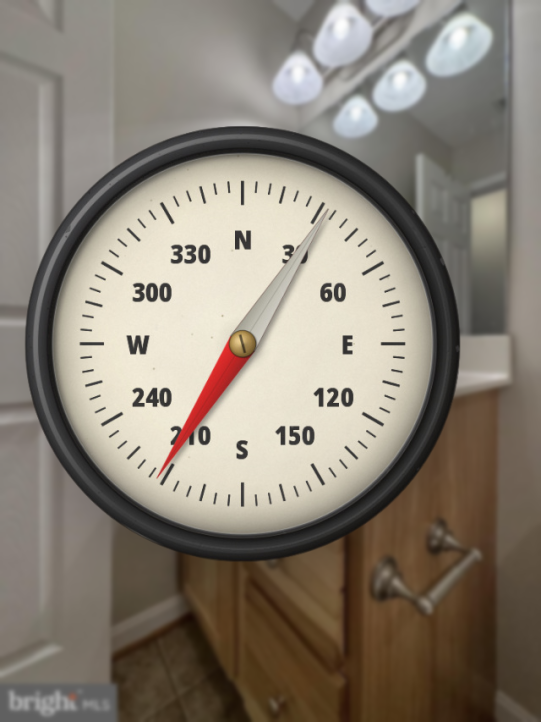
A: 212.5 (°)
